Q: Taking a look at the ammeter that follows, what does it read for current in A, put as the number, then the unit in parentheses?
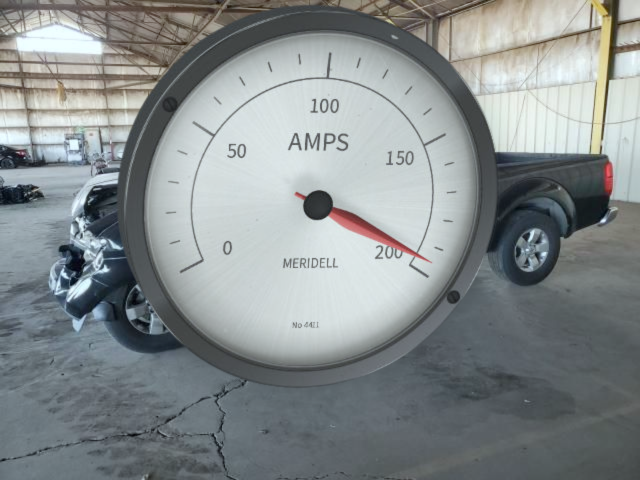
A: 195 (A)
